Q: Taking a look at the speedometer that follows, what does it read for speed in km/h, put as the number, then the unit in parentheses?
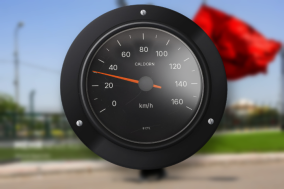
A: 30 (km/h)
